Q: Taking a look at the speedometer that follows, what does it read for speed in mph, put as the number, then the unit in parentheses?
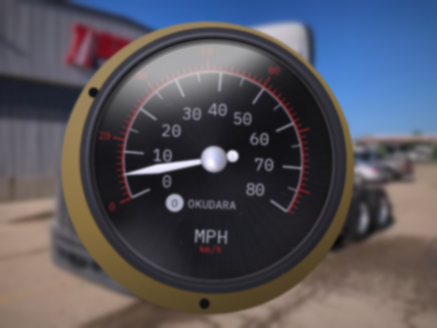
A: 5 (mph)
